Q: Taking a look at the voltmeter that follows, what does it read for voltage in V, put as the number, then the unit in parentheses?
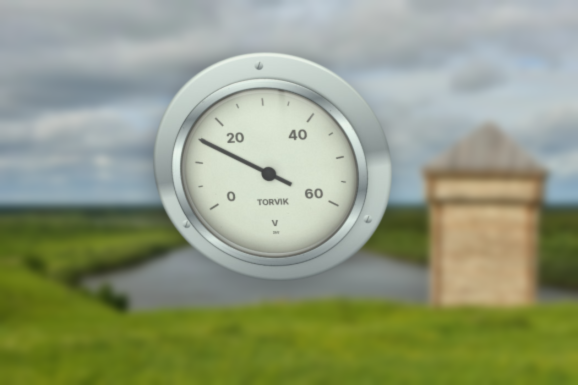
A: 15 (V)
